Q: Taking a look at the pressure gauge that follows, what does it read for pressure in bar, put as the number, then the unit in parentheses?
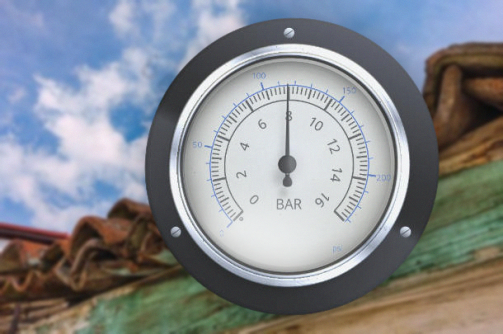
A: 8 (bar)
